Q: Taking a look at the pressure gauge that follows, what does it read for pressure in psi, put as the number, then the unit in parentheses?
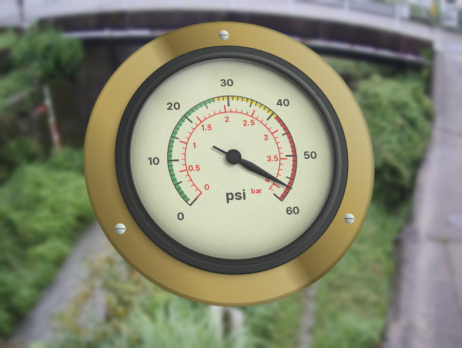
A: 57 (psi)
